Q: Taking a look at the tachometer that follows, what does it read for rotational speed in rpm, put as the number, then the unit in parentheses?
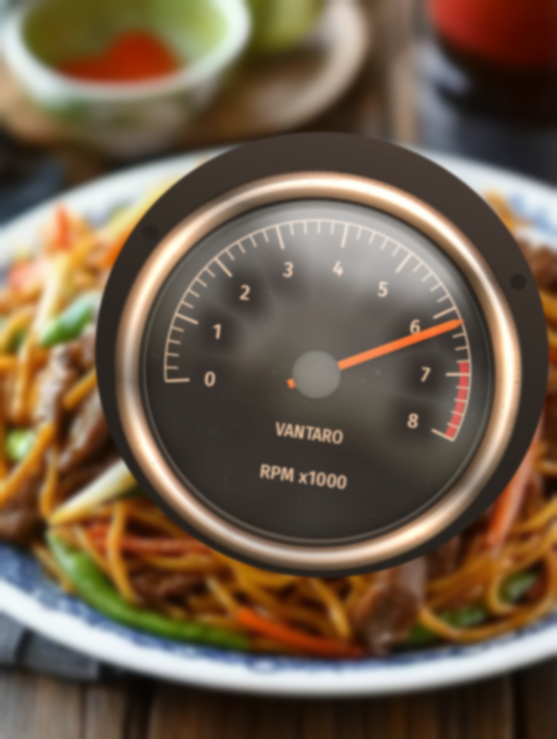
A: 6200 (rpm)
